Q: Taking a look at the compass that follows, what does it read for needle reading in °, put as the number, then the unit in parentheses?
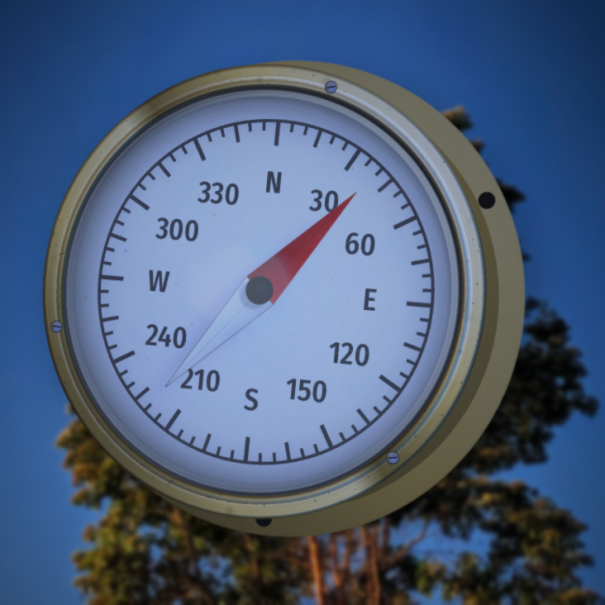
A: 40 (°)
